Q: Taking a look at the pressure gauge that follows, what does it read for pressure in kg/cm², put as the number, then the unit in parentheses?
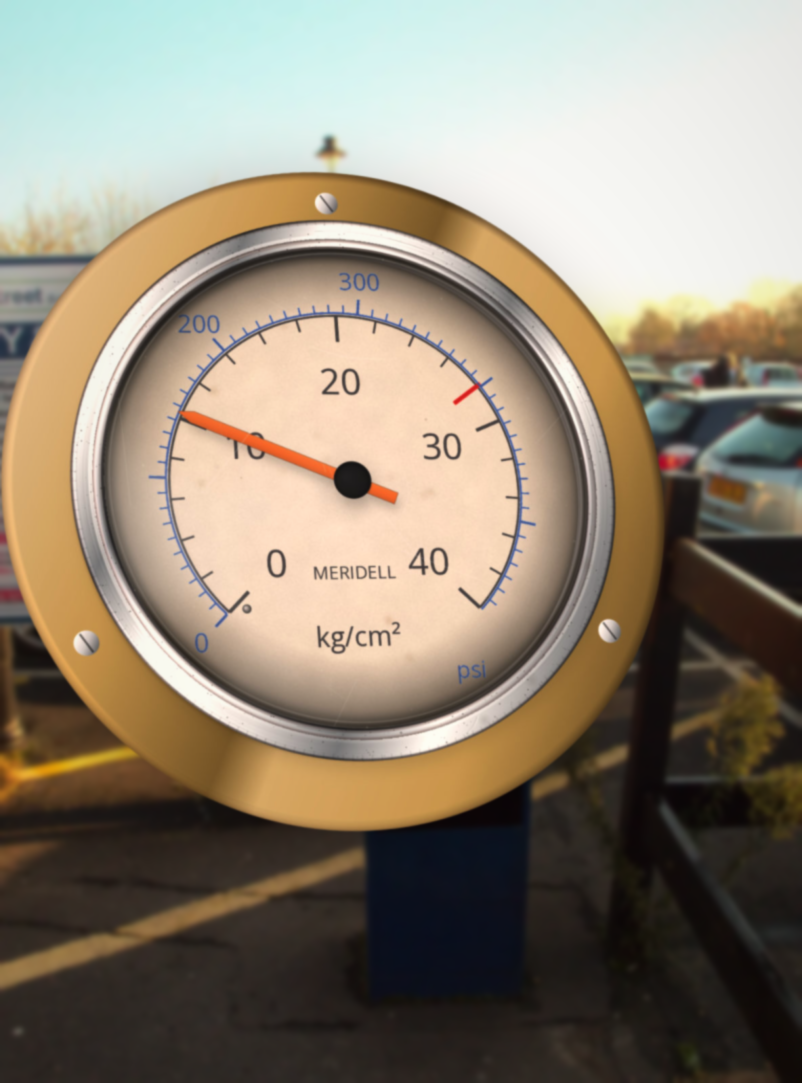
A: 10 (kg/cm²)
